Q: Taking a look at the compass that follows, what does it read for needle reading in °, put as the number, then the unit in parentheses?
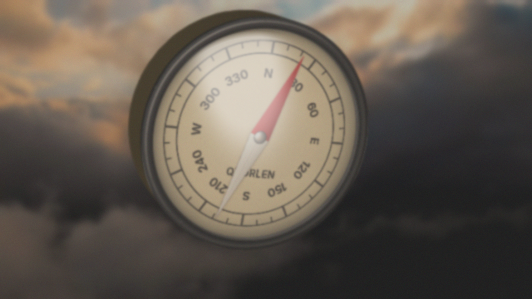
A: 20 (°)
